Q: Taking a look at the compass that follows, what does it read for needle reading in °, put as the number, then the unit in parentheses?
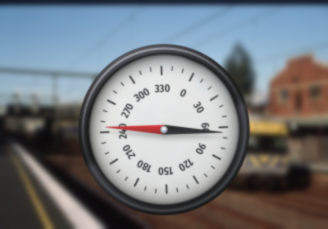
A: 245 (°)
